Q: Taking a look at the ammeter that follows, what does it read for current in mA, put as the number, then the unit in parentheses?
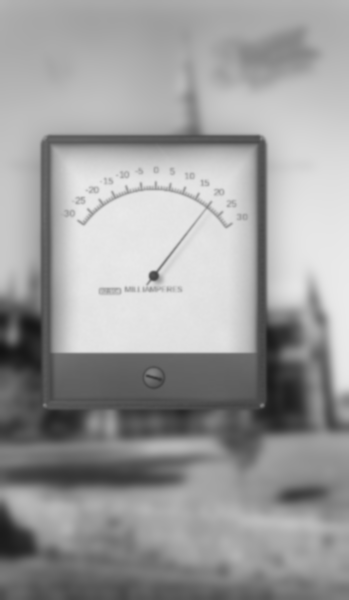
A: 20 (mA)
